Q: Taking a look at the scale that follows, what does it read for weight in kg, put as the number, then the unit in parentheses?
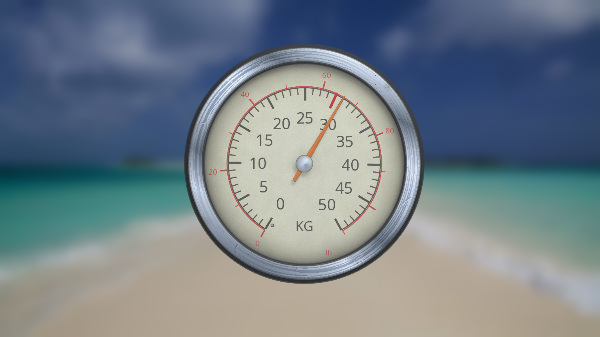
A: 30 (kg)
